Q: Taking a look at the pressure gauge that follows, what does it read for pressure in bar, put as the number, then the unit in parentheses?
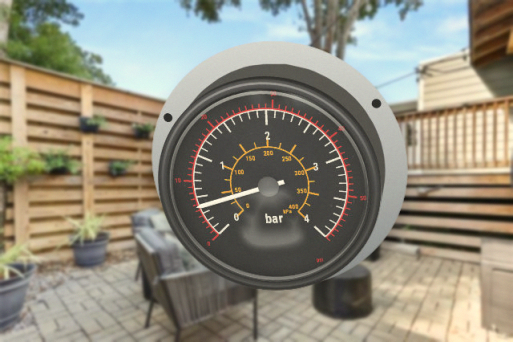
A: 0.4 (bar)
